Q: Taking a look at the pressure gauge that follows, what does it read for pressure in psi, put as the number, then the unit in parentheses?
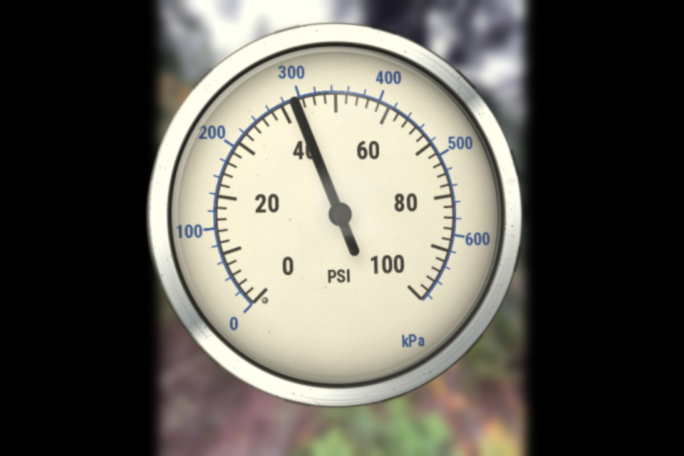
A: 42 (psi)
